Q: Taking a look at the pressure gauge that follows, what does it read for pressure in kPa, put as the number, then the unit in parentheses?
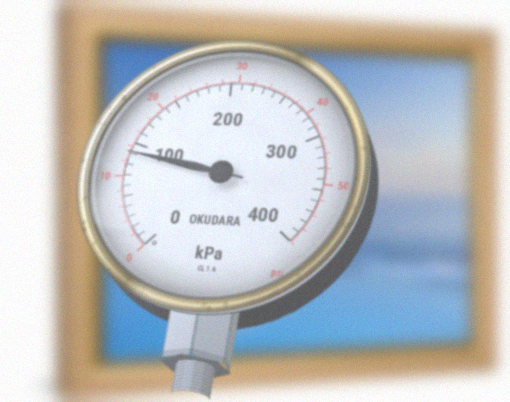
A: 90 (kPa)
